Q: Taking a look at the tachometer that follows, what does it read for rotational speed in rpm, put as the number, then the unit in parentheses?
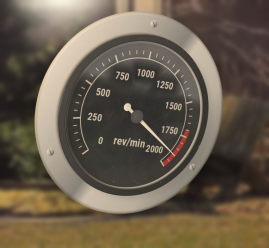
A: 1900 (rpm)
